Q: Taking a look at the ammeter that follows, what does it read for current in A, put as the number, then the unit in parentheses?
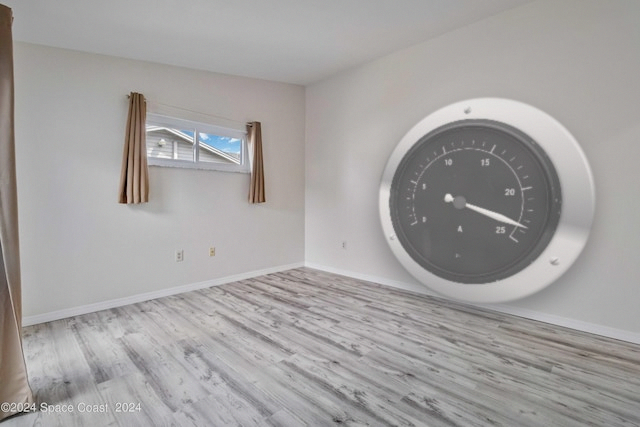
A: 23.5 (A)
